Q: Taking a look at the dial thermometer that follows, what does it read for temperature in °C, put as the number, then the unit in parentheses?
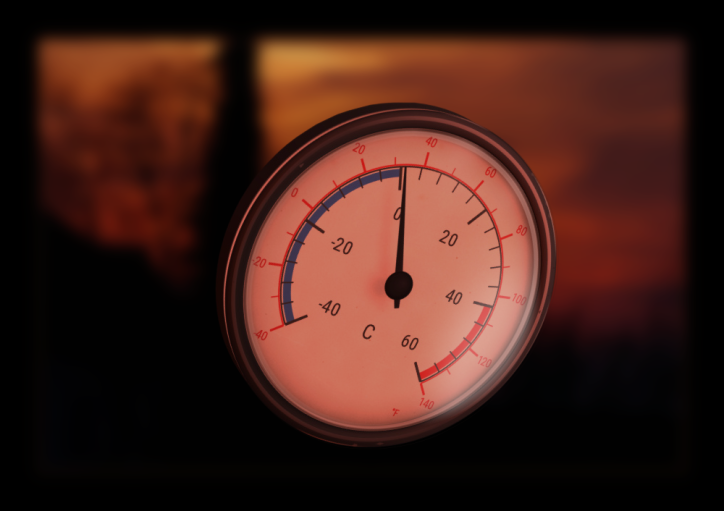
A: 0 (°C)
